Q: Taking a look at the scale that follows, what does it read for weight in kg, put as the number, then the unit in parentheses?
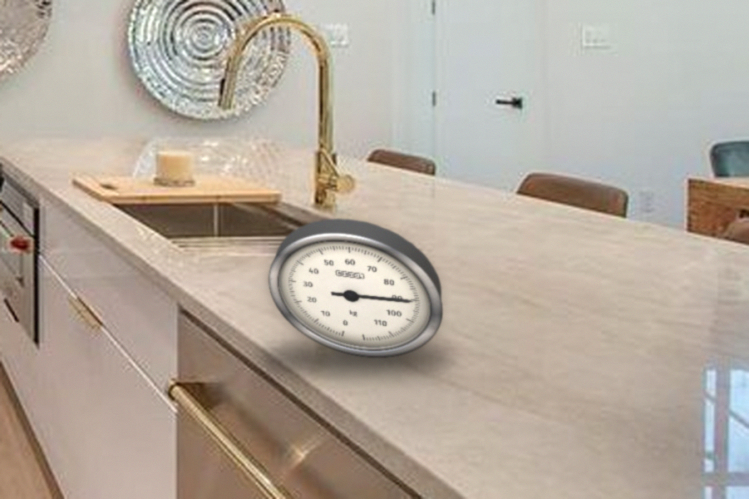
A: 90 (kg)
